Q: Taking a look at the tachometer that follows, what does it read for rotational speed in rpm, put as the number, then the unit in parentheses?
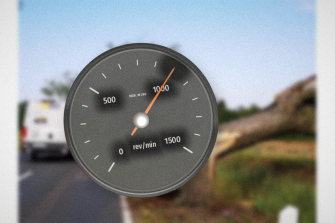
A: 1000 (rpm)
